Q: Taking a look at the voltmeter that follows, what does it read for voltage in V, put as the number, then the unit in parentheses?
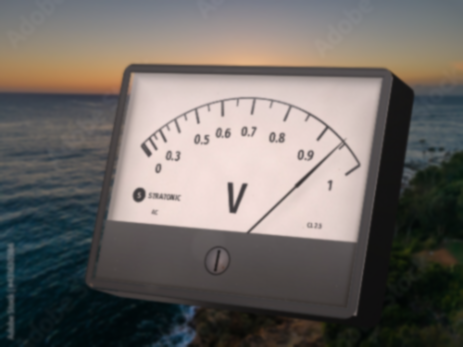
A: 0.95 (V)
